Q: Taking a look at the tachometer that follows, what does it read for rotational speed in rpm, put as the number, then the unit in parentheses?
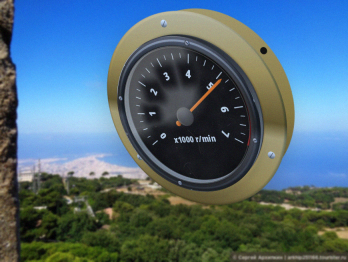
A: 5125 (rpm)
